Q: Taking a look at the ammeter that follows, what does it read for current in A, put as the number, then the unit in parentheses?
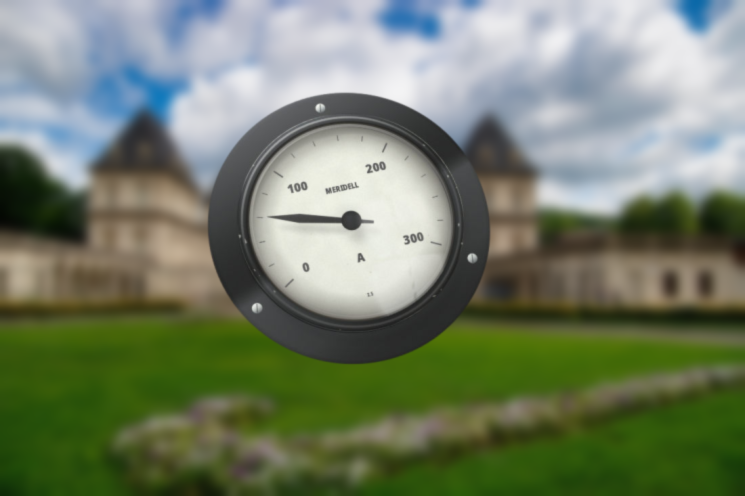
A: 60 (A)
